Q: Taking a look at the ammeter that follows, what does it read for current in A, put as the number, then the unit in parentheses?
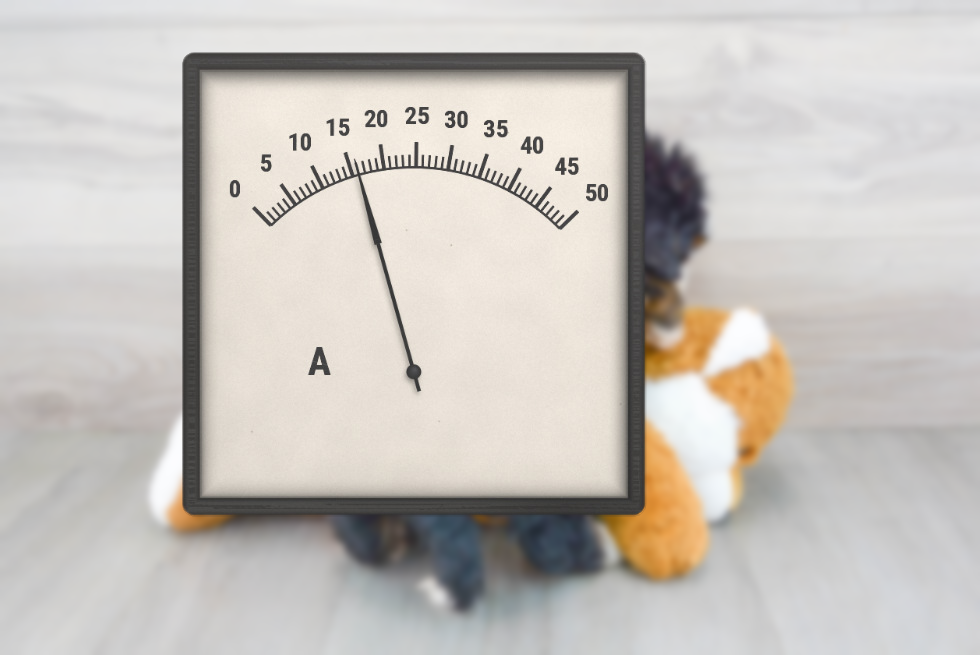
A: 16 (A)
